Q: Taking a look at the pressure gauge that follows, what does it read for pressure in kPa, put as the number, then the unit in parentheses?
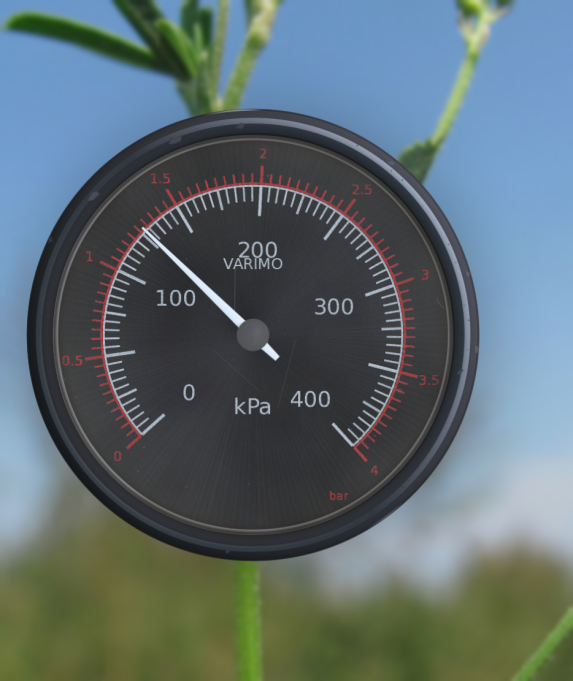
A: 127.5 (kPa)
